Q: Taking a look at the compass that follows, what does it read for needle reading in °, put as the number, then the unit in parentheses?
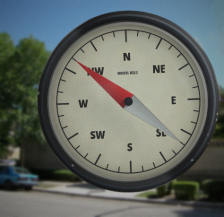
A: 310 (°)
